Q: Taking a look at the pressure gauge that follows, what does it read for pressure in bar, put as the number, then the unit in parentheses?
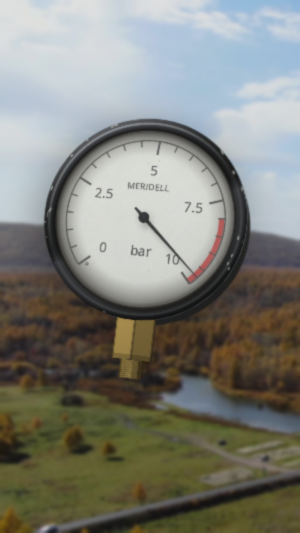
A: 9.75 (bar)
